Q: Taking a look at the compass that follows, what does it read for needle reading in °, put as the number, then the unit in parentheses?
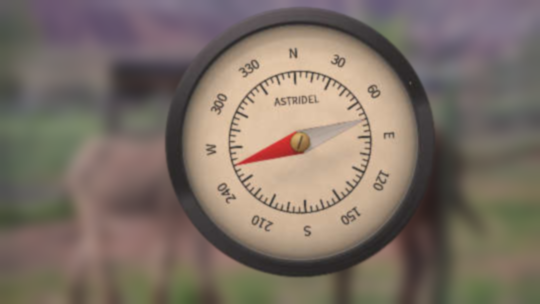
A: 255 (°)
